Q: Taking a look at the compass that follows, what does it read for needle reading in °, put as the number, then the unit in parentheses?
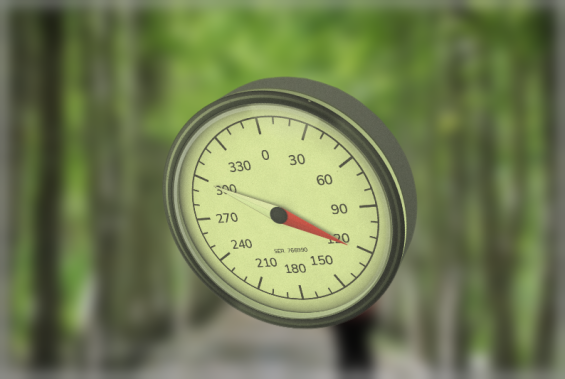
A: 120 (°)
